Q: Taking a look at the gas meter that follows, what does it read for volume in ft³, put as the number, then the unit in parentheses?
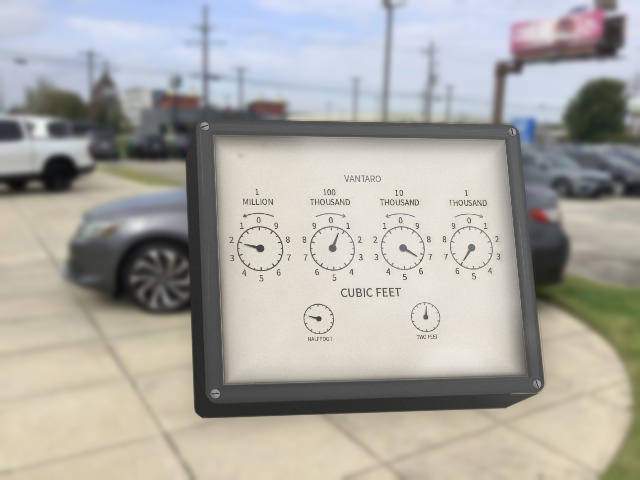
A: 206600 (ft³)
